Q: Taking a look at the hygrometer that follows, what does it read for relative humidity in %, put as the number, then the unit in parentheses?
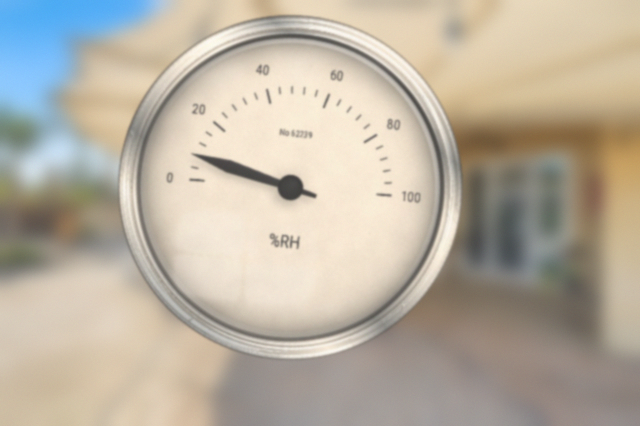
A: 8 (%)
